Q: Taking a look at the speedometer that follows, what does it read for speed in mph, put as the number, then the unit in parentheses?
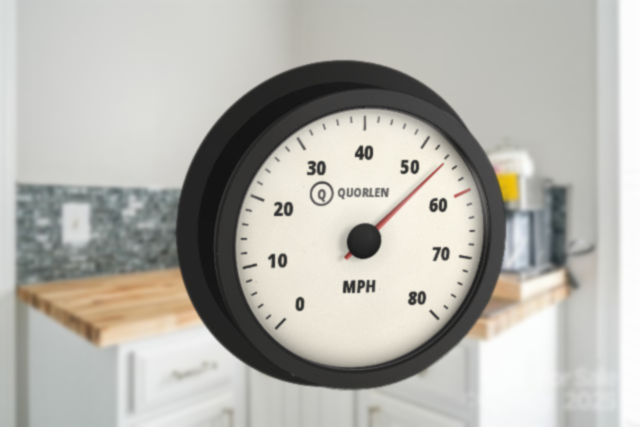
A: 54 (mph)
